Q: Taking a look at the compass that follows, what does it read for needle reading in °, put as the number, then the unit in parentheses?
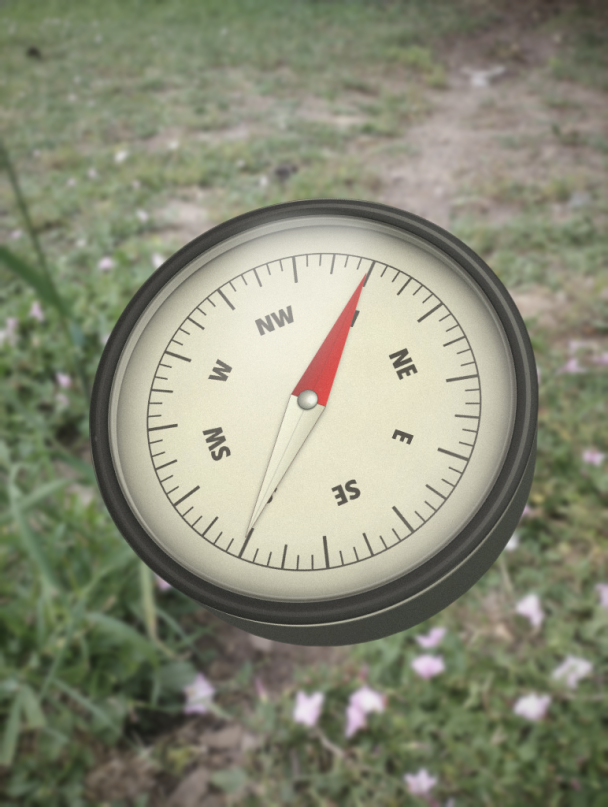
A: 0 (°)
